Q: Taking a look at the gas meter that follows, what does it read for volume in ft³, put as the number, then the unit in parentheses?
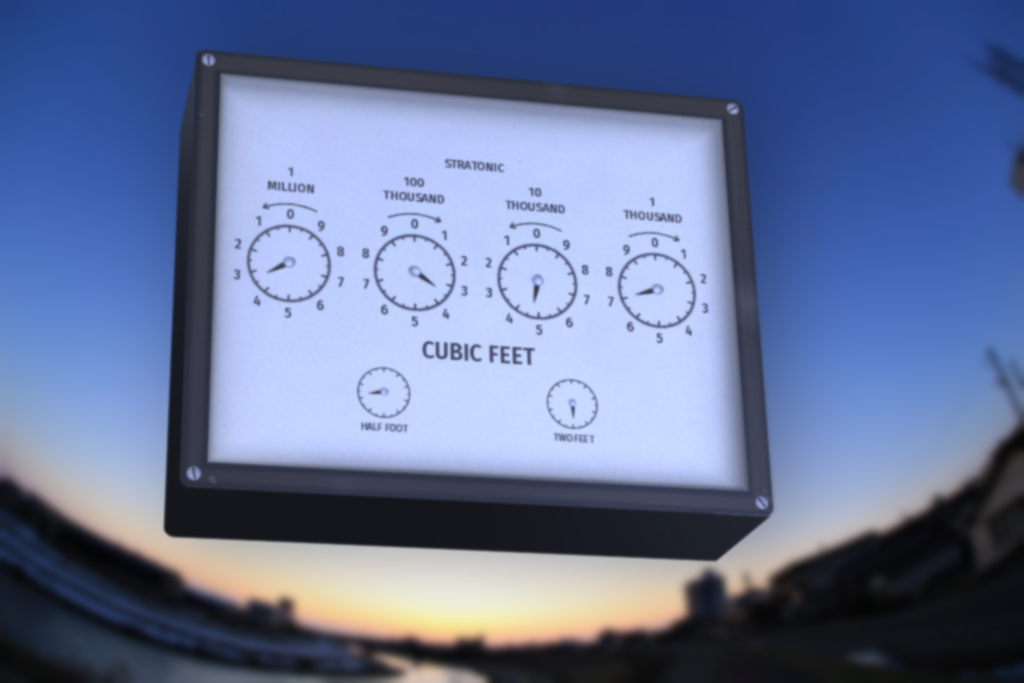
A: 334700 (ft³)
